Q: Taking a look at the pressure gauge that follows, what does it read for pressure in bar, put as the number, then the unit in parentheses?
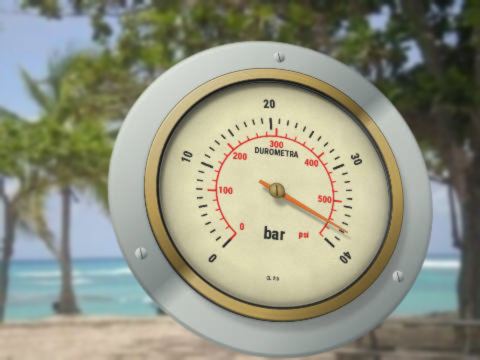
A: 38 (bar)
